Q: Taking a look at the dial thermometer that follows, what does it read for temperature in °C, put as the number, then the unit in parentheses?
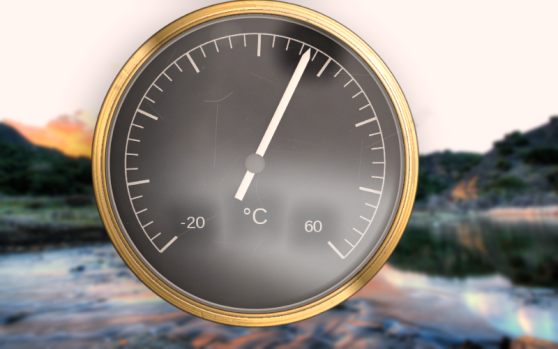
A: 27 (°C)
